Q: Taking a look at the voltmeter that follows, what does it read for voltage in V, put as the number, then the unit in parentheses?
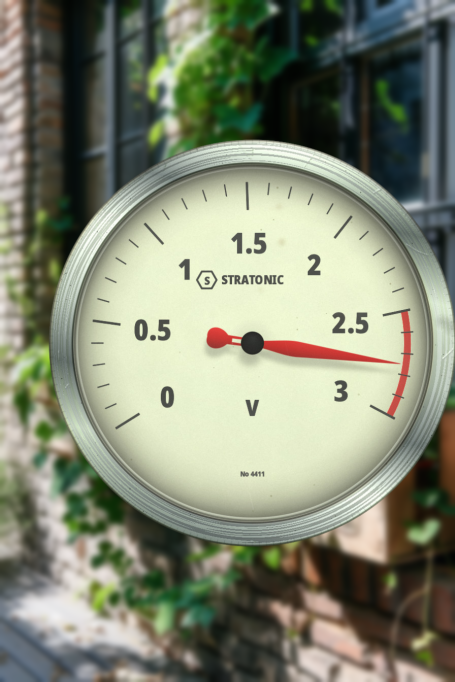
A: 2.75 (V)
